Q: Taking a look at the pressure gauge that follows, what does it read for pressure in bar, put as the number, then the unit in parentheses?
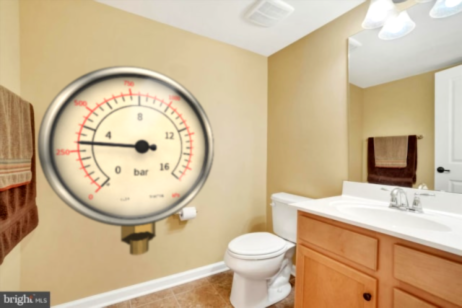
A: 3 (bar)
